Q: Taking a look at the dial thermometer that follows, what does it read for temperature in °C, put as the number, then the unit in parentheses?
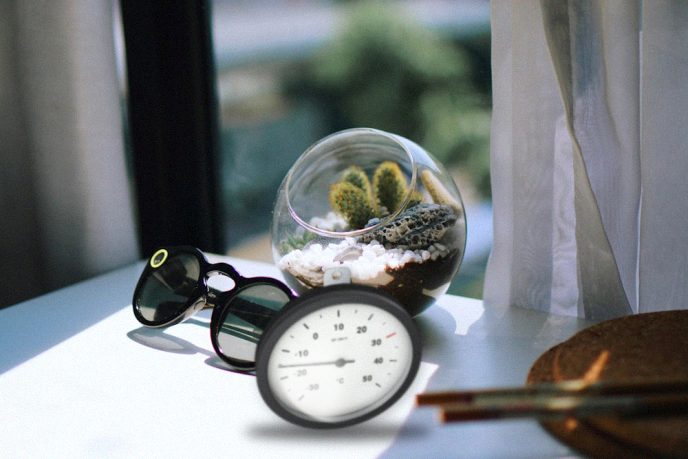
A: -15 (°C)
